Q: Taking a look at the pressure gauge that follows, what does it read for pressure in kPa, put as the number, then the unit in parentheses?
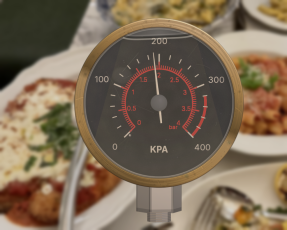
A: 190 (kPa)
